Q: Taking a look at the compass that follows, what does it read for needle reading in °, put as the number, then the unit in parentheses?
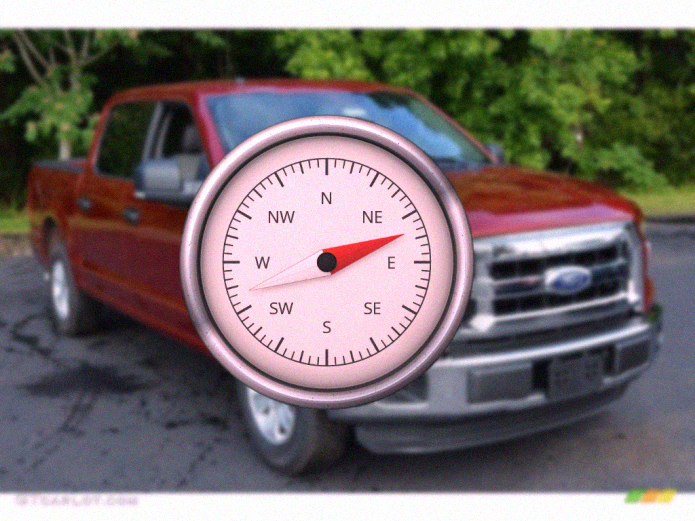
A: 70 (°)
